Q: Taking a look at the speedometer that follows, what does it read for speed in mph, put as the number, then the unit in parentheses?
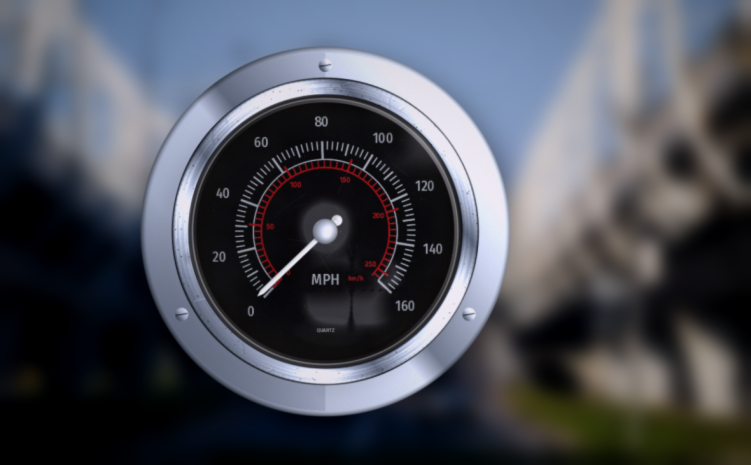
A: 2 (mph)
